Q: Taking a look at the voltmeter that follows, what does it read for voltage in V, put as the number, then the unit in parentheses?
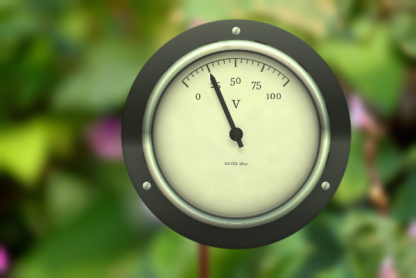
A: 25 (V)
